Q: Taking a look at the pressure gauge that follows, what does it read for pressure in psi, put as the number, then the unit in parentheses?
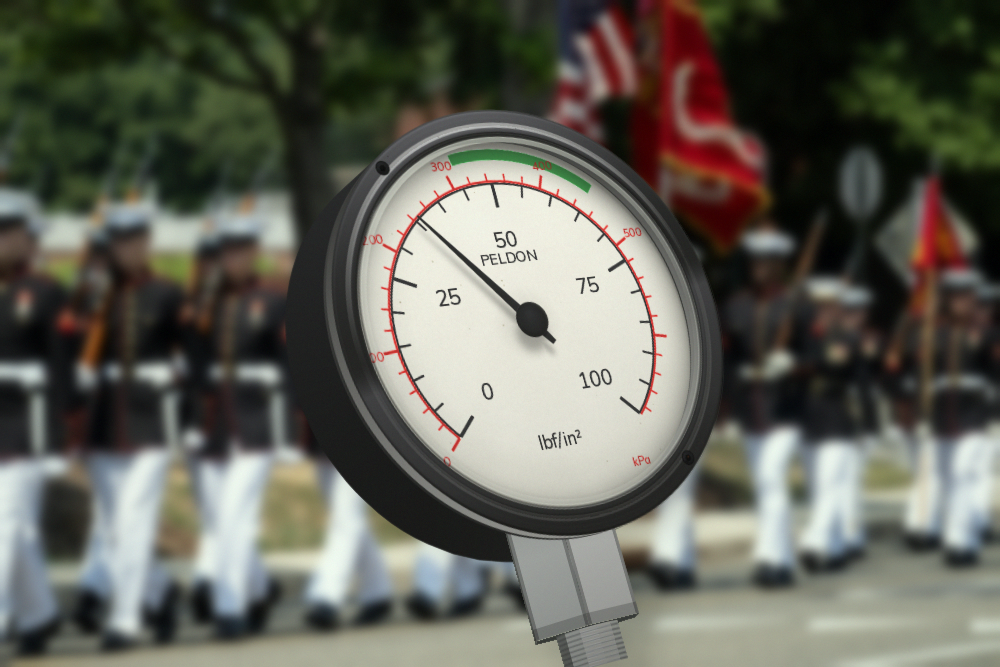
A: 35 (psi)
